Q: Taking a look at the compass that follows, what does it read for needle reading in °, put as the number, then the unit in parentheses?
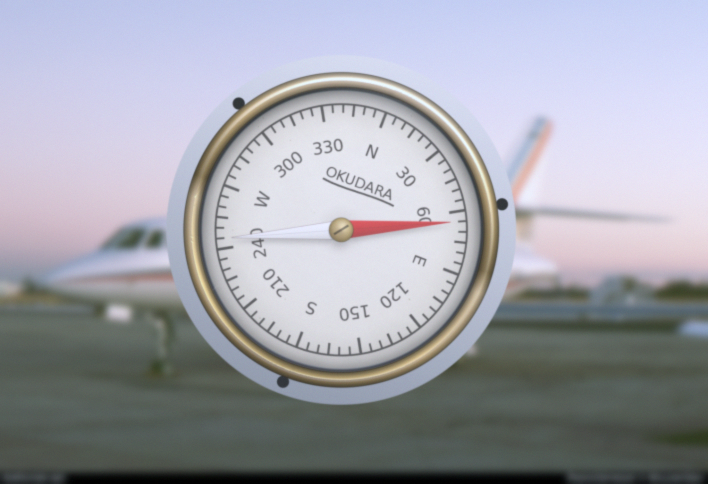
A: 65 (°)
